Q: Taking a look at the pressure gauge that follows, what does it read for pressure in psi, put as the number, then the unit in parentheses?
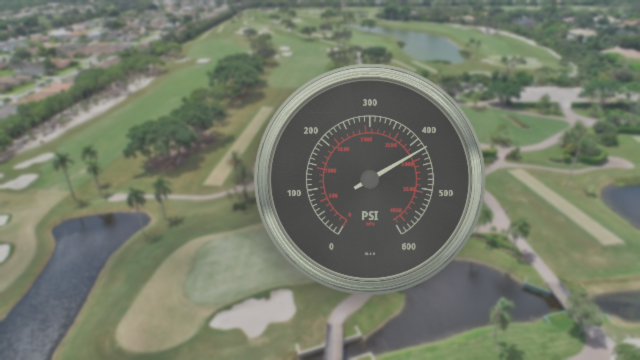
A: 420 (psi)
